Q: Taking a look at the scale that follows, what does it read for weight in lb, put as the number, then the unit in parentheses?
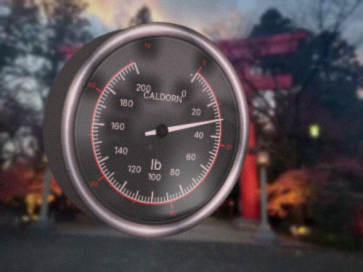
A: 30 (lb)
